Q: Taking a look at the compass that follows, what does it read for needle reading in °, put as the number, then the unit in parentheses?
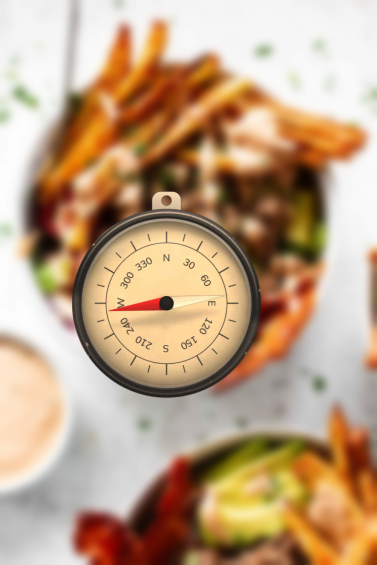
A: 262.5 (°)
